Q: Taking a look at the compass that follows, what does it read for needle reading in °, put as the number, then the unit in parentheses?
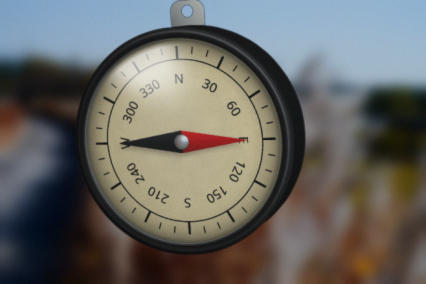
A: 90 (°)
